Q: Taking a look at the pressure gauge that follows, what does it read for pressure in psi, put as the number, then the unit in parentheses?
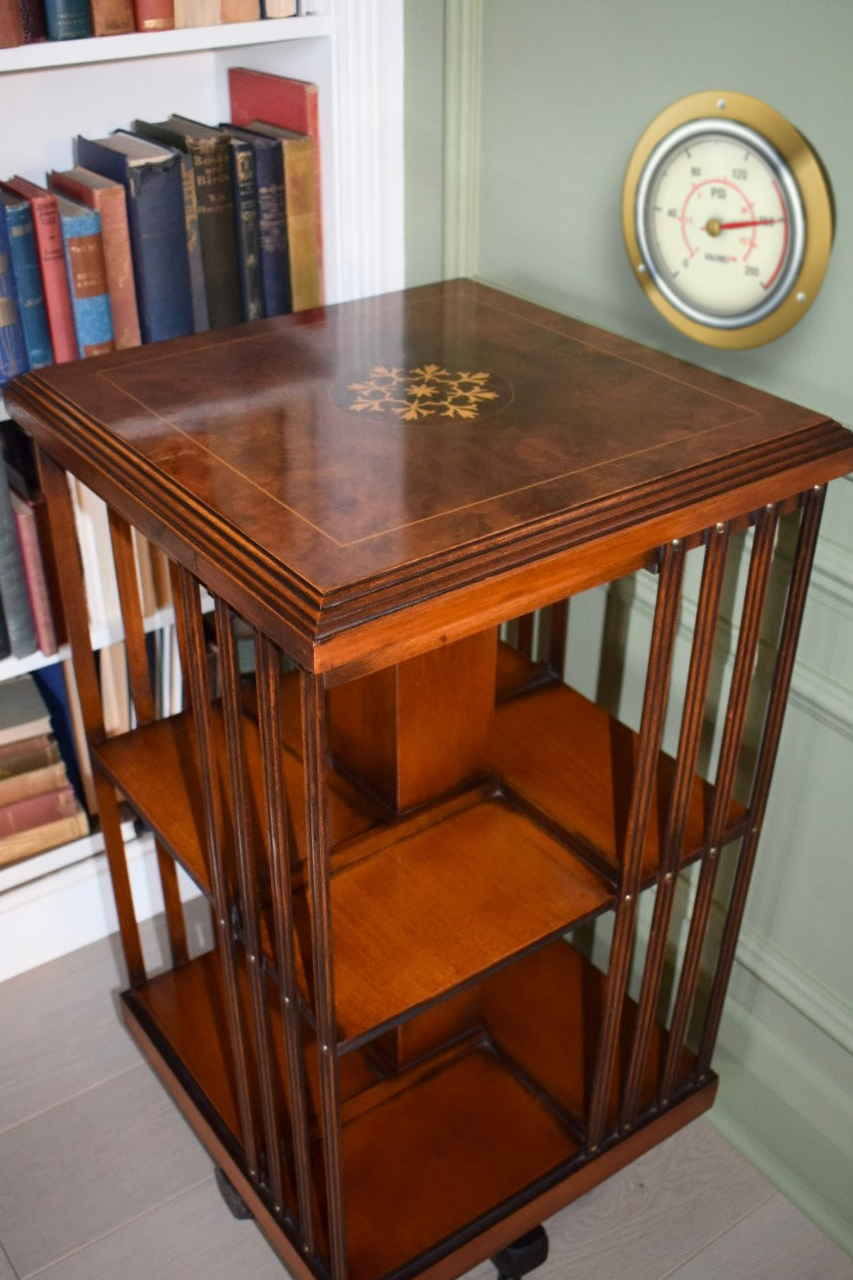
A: 160 (psi)
